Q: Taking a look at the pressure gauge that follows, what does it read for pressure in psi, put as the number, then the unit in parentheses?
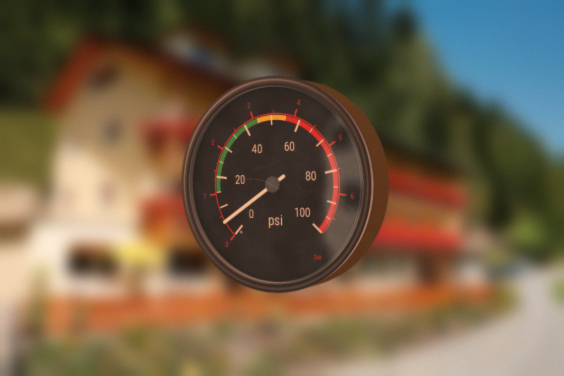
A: 5 (psi)
